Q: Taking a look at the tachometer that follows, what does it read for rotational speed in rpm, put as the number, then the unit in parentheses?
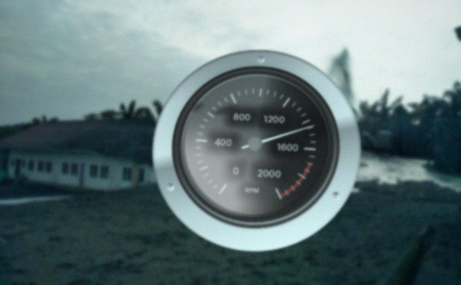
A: 1450 (rpm)
